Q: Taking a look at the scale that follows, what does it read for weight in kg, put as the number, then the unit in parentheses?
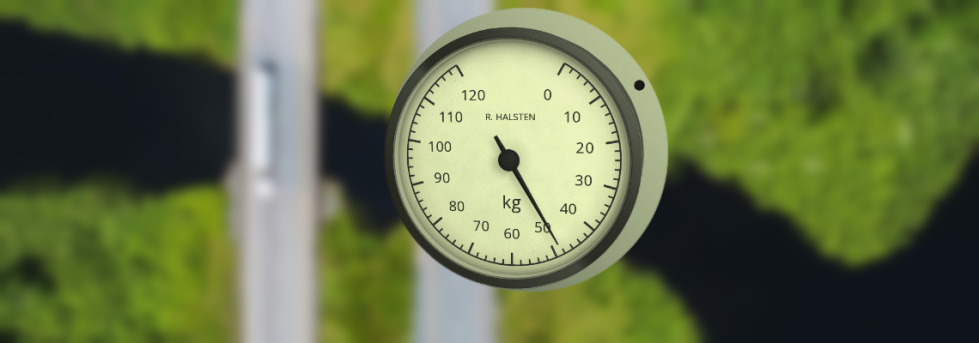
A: 48 (kg)
